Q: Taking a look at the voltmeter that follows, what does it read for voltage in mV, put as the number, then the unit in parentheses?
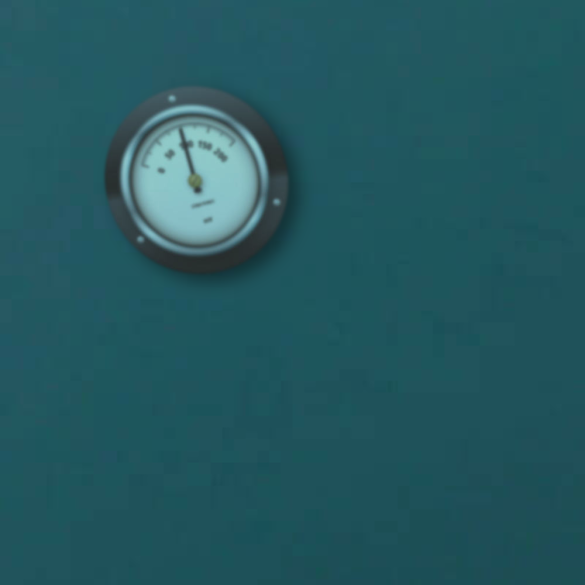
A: 100 (mV)
